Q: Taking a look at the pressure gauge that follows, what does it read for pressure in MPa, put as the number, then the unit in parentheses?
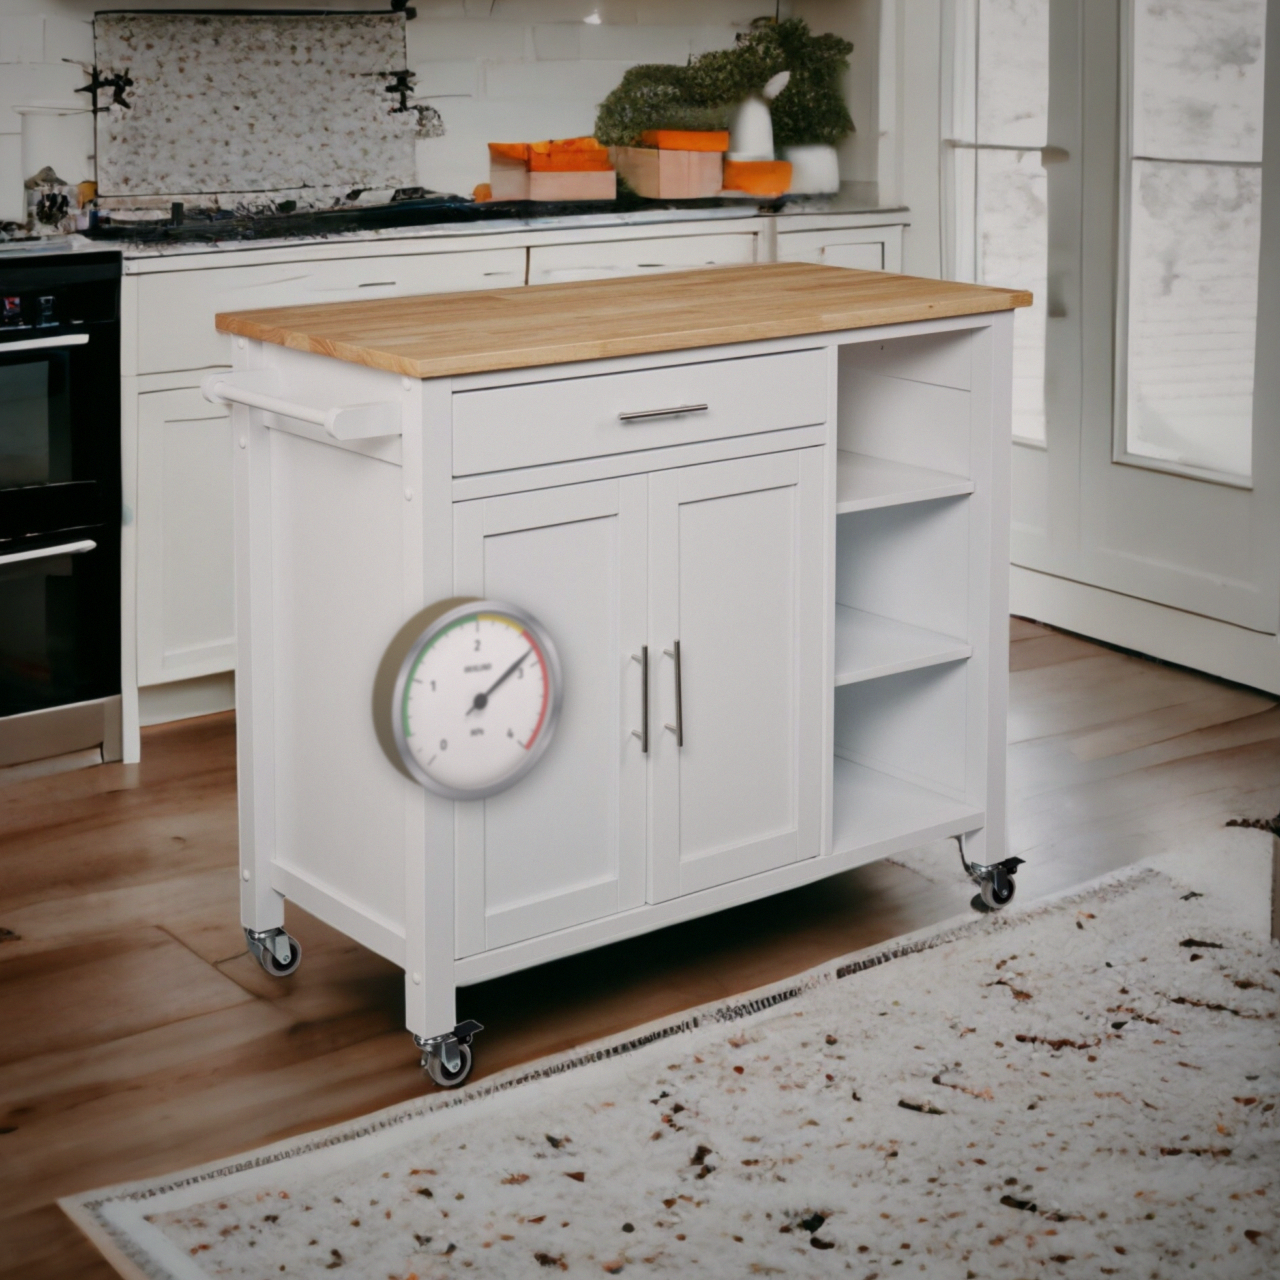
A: 2.8 (MPa)
